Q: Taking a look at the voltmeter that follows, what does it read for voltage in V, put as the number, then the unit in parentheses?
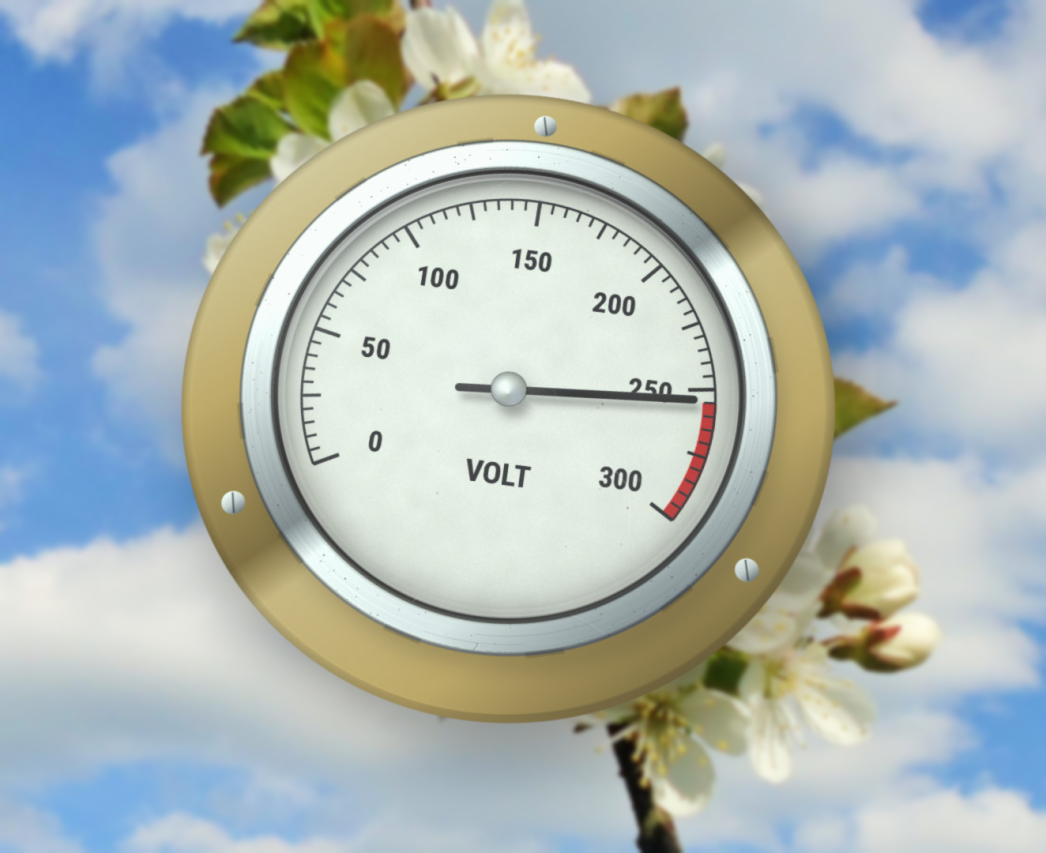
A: 255 (V)
